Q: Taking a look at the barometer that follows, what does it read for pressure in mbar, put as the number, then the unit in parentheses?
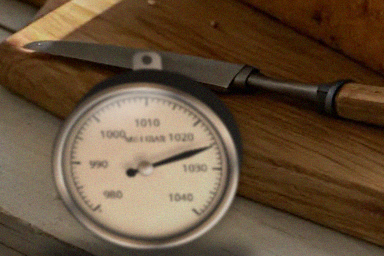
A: 1025 (mbar)
